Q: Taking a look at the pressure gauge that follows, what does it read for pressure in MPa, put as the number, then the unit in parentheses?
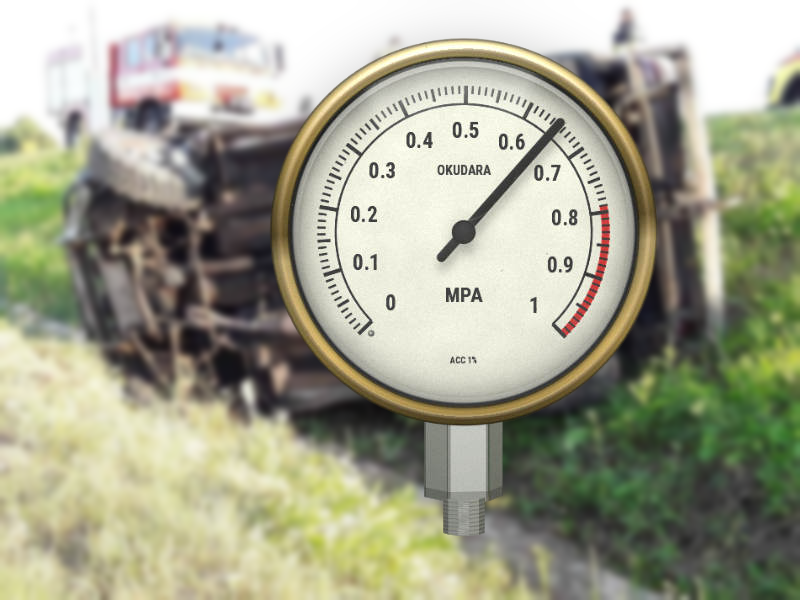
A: 0.65 (MPa)
